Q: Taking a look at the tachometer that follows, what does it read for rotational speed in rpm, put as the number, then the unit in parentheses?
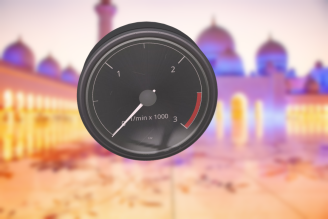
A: 0 (rpm)
